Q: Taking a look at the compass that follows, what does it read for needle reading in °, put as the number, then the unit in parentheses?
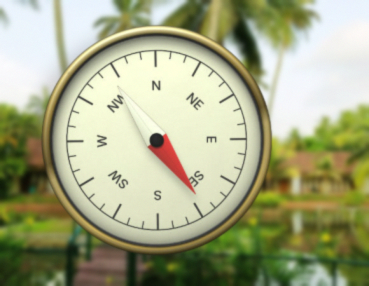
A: 145 (°)
